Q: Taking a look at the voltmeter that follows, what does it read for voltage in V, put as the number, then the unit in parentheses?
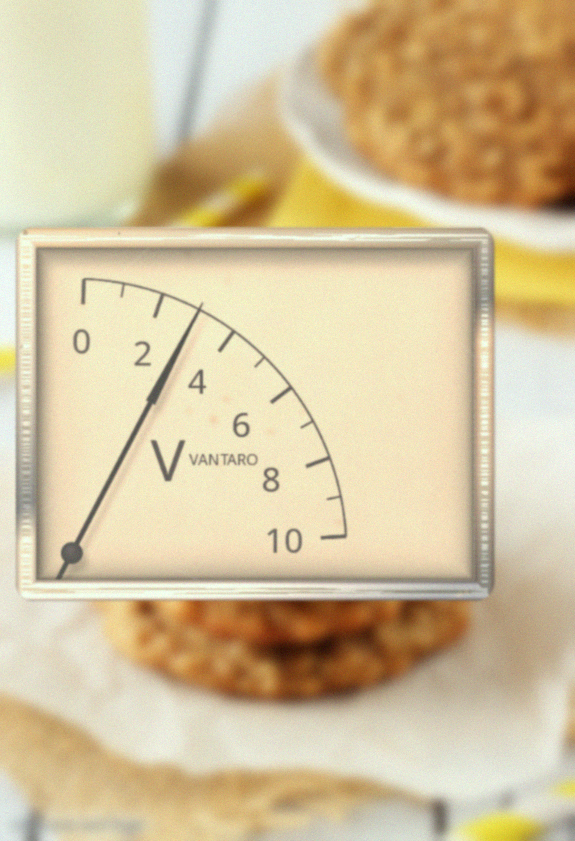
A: 3 (V)
